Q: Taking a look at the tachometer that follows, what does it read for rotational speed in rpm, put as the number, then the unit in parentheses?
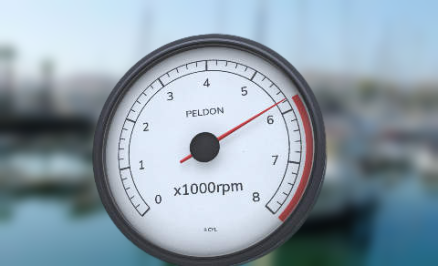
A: 5800 (rpm)
